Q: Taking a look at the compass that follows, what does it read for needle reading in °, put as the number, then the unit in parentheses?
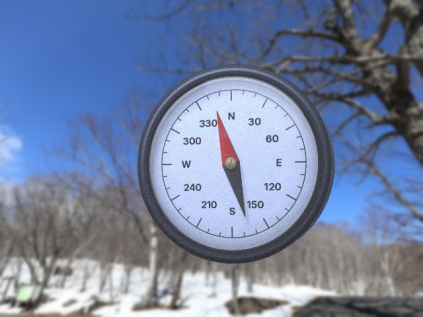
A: 345 (°)
